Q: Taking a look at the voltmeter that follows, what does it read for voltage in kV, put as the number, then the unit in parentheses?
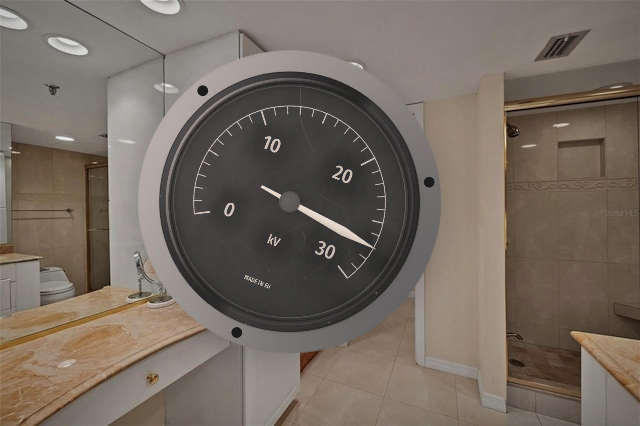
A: 27 (kV)
